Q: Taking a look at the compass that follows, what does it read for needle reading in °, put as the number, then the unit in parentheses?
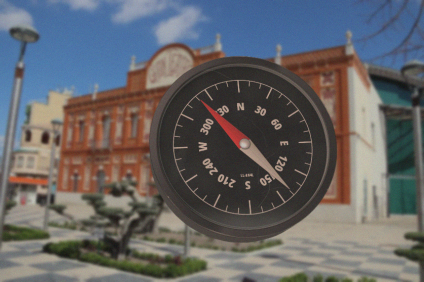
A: 320 (°)
